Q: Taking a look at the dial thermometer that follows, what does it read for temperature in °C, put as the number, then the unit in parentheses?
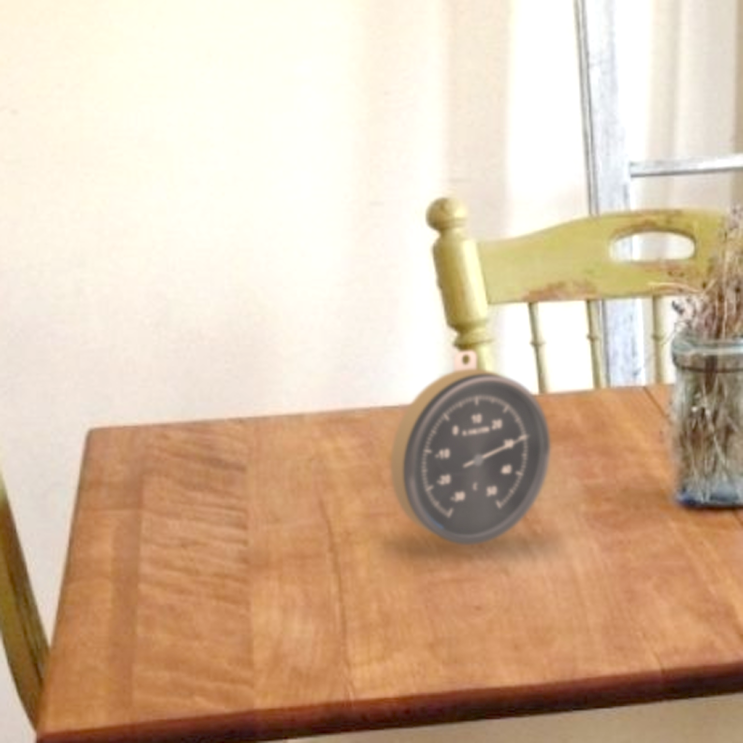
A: 30 (°C)
